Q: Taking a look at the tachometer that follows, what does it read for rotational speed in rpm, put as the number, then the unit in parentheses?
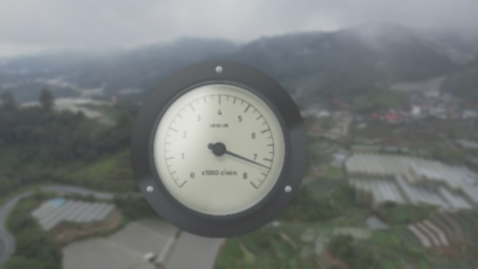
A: 7250 (rpm)
